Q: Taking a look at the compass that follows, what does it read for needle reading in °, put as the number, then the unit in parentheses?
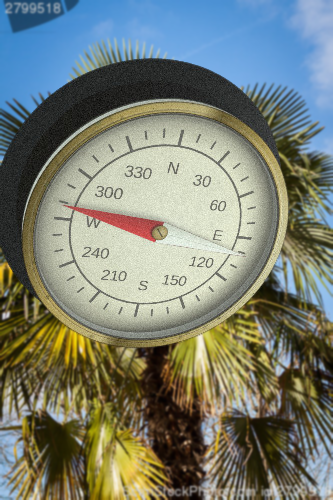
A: 280 (°)
